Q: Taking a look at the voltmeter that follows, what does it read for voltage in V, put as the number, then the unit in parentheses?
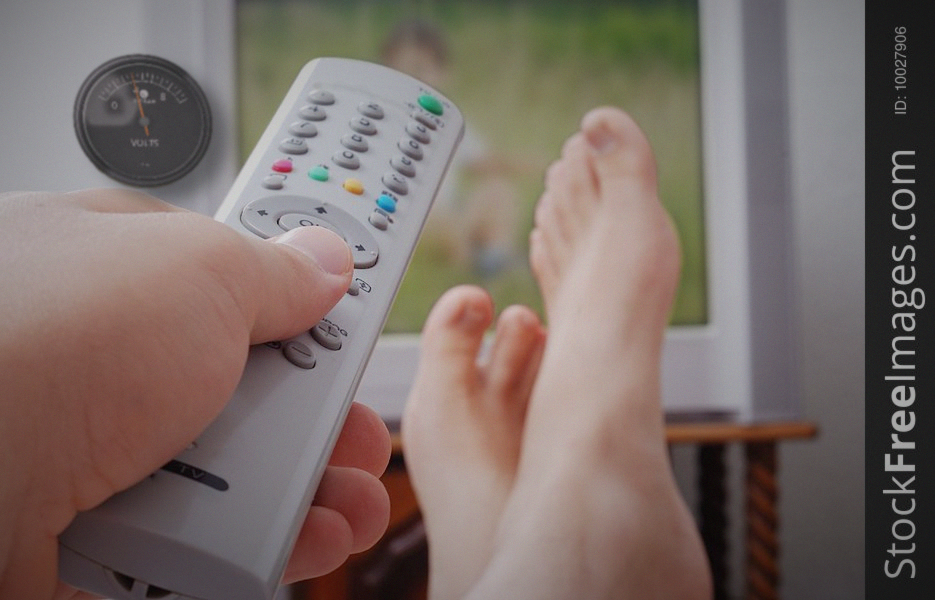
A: 4 (V)
